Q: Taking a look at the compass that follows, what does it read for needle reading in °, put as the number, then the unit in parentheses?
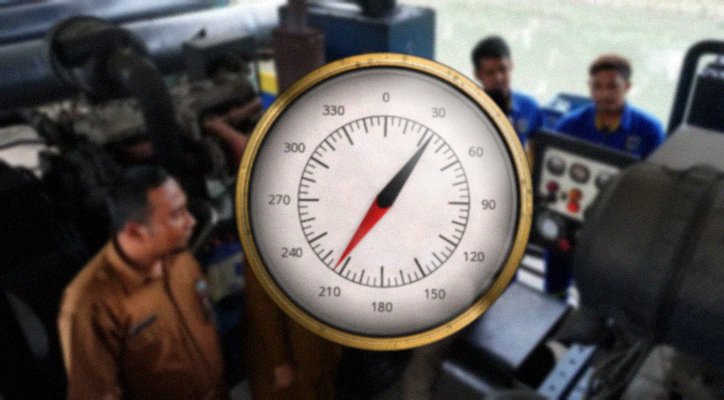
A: 215 (°)
